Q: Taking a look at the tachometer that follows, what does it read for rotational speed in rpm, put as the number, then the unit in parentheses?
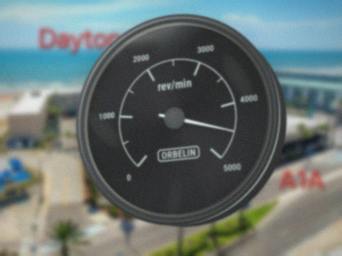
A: 4500 (rpm)
